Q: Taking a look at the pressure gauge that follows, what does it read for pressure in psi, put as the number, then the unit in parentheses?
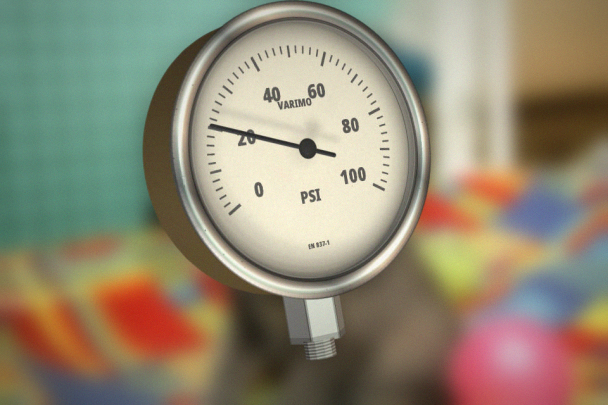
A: 20 (psi)
